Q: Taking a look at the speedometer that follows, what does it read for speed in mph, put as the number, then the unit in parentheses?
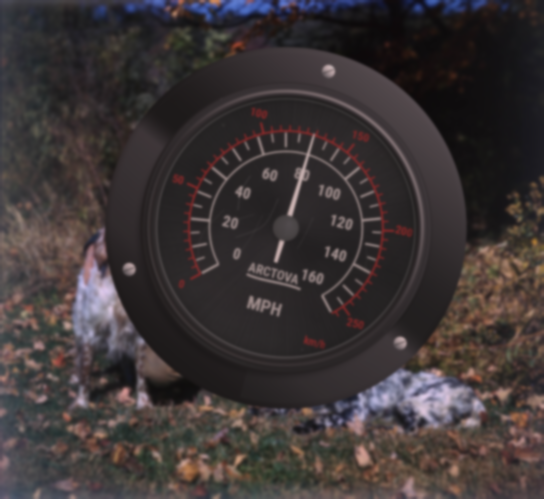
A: 80 (mph)
